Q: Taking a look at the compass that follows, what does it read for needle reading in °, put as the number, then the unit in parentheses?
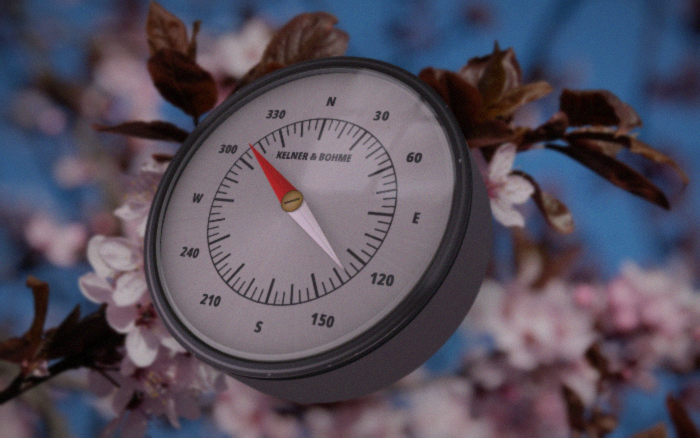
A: 310 (°)
